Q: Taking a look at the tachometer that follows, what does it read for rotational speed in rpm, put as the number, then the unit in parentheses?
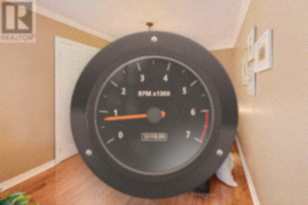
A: 750 (rpm)
